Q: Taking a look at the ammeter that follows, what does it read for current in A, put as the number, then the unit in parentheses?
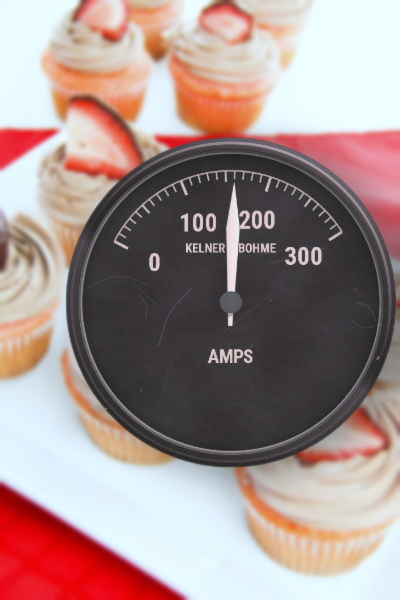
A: 160 (A)
